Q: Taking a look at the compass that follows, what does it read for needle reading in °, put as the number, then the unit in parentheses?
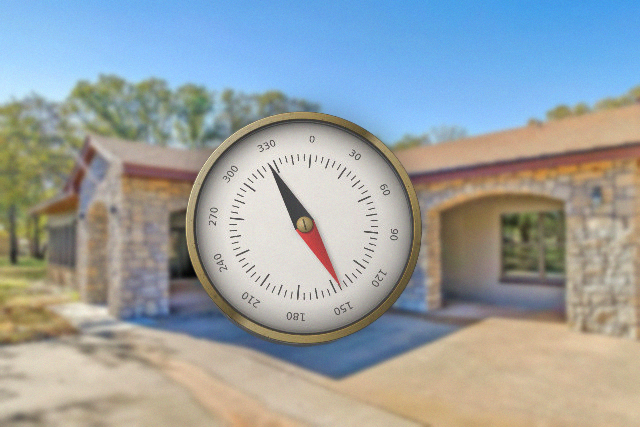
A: 145 (°)
